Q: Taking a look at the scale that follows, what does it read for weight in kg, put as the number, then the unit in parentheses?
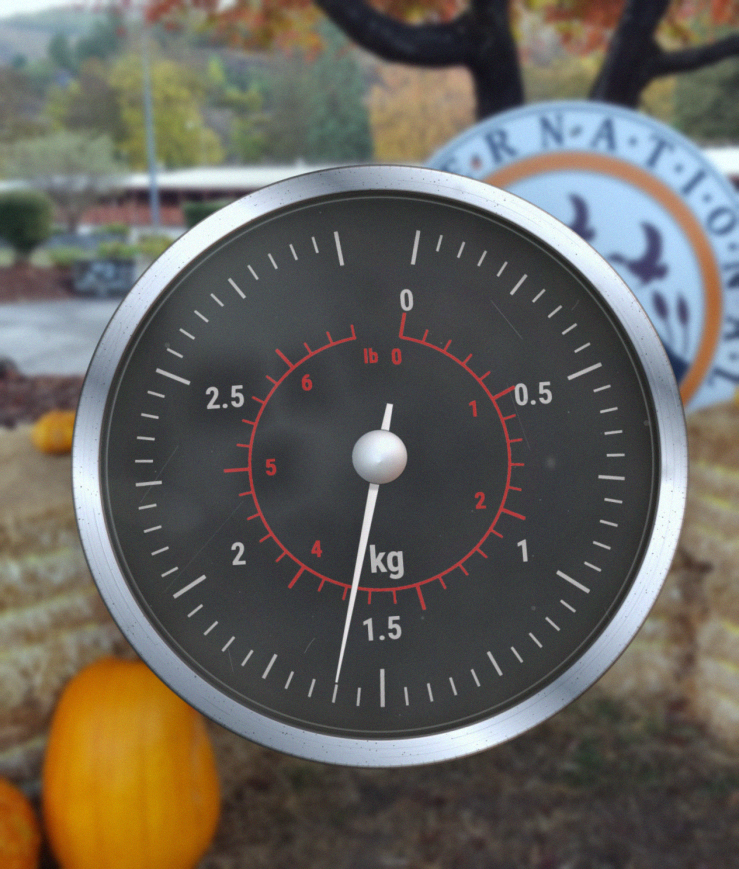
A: 1.6 (kg)
